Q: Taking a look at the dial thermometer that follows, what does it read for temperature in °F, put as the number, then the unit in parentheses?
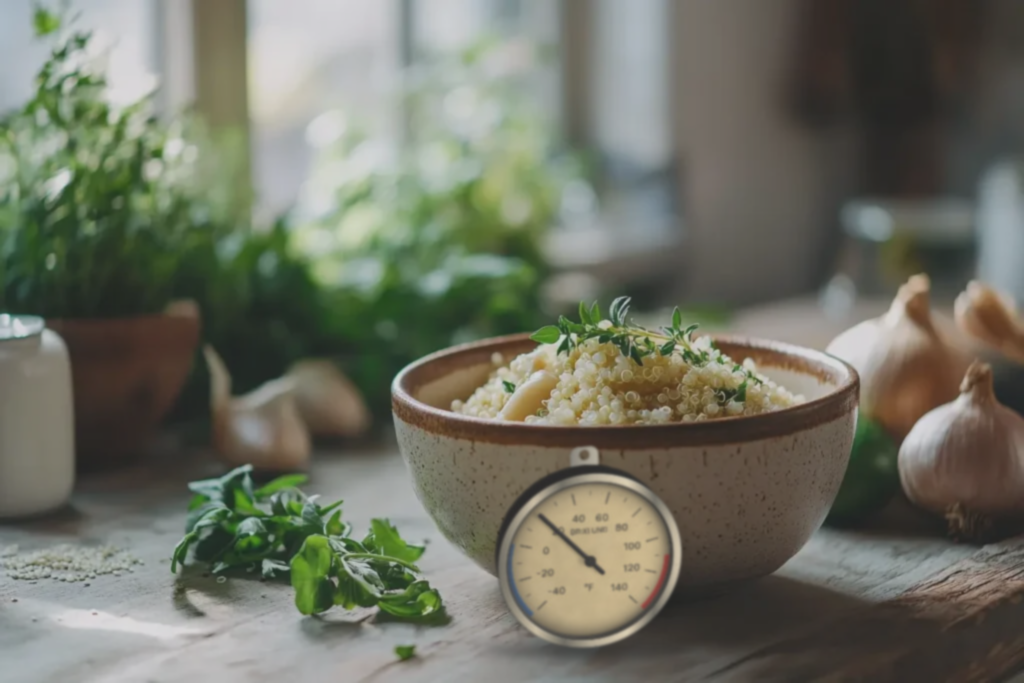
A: 20 (°F)
